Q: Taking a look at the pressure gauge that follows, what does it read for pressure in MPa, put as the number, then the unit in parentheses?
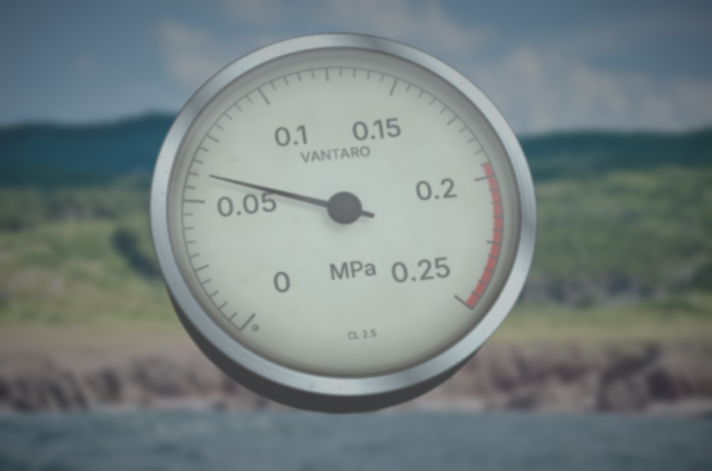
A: 0.06 (MPa)
